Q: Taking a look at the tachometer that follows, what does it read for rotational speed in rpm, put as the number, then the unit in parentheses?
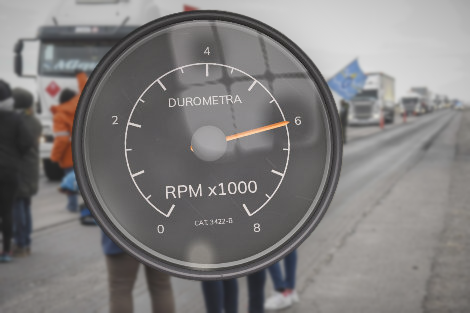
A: 6000 (rpm)
